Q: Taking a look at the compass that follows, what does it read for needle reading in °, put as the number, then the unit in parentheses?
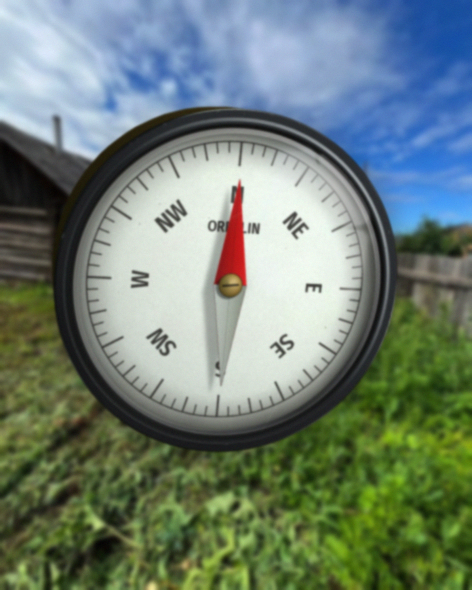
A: 0 (°)
